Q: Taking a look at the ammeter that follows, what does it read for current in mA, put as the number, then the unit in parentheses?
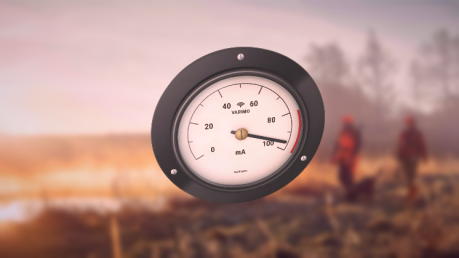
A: 95 (mA)
